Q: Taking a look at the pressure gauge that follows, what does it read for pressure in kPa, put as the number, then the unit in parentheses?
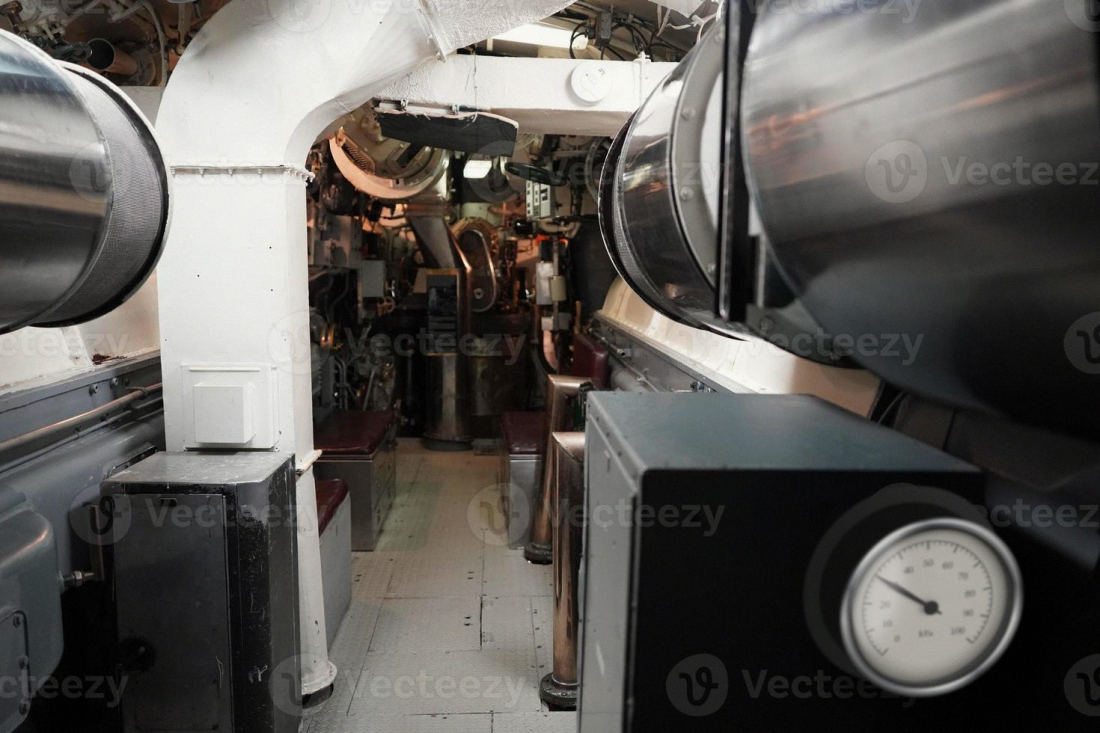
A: 30 (kPa)
